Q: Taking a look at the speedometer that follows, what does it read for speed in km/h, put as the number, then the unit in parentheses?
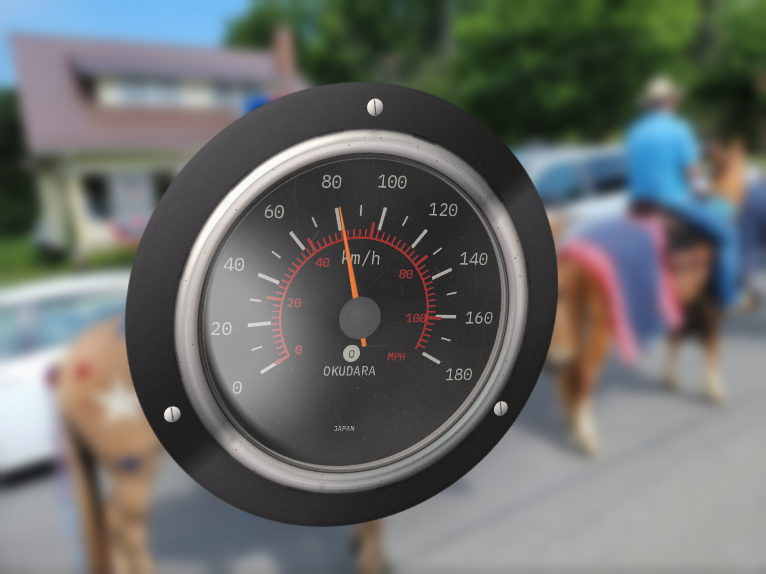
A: 80 (km/h)
